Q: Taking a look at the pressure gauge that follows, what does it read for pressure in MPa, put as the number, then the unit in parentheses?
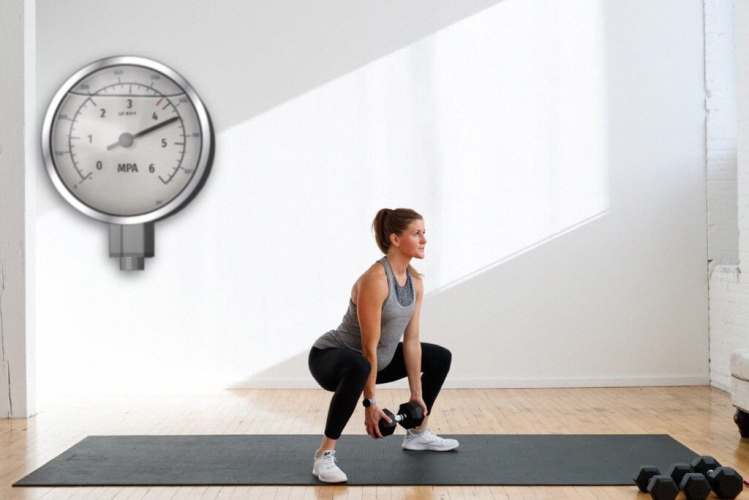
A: 4.4 (MPa)
